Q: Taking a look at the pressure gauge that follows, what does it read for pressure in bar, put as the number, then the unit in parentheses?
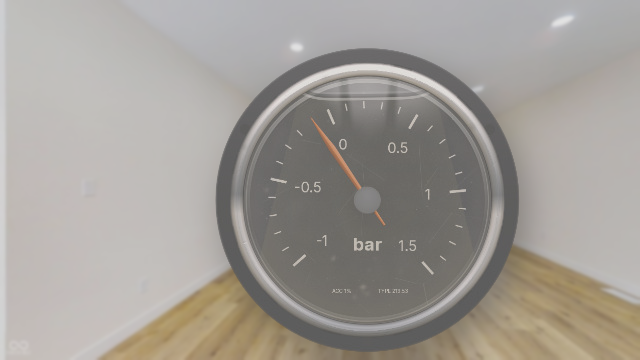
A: -0.1 (bar)
